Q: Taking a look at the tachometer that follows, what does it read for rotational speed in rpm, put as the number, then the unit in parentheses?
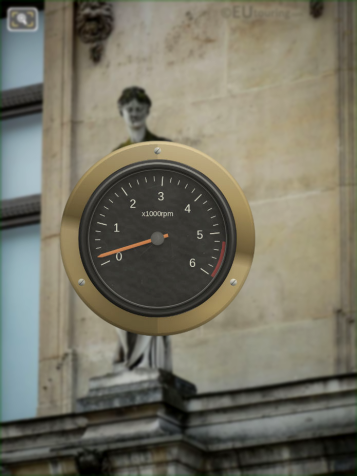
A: 200 (rpm)
